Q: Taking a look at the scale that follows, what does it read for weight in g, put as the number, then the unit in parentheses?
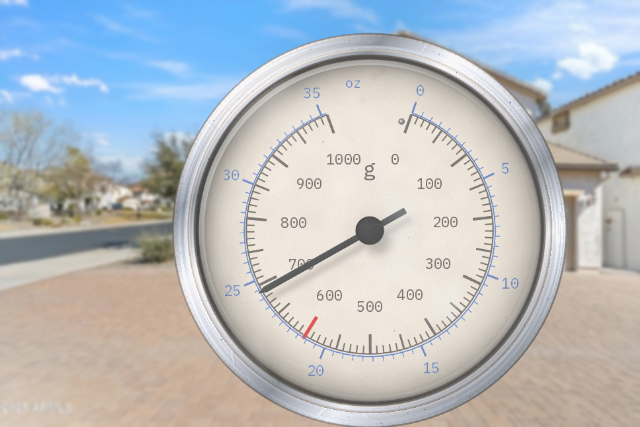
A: 690 (g)
